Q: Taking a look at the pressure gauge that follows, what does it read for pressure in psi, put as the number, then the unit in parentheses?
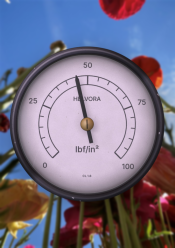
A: 45 (psi)
